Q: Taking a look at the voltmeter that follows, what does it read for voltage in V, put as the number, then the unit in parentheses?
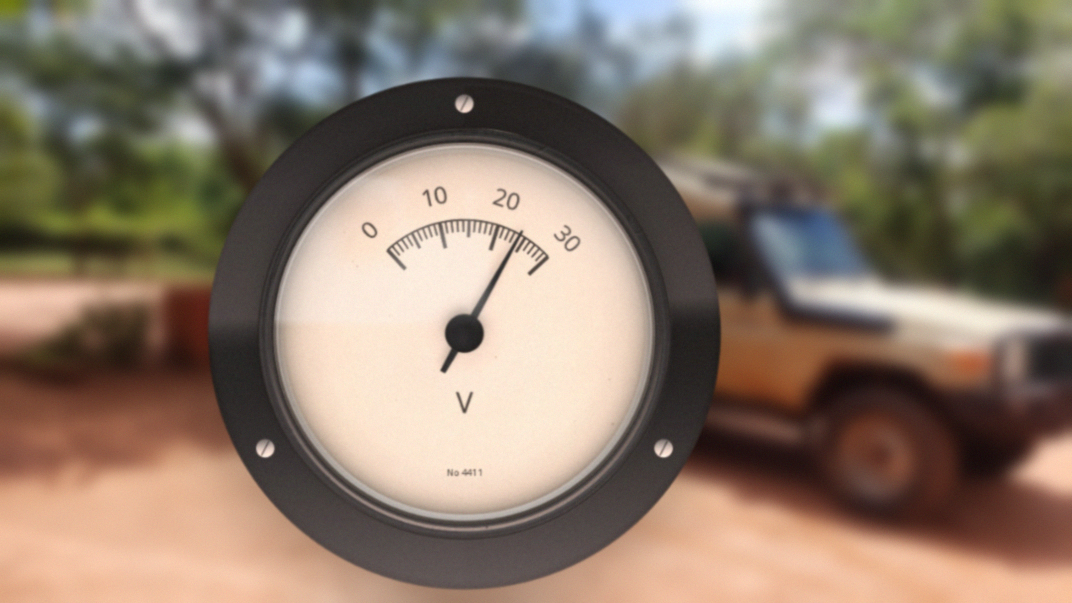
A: 24 (V)
